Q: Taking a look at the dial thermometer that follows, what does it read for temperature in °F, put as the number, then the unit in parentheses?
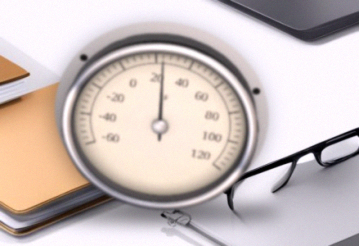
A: 24 (°F)
